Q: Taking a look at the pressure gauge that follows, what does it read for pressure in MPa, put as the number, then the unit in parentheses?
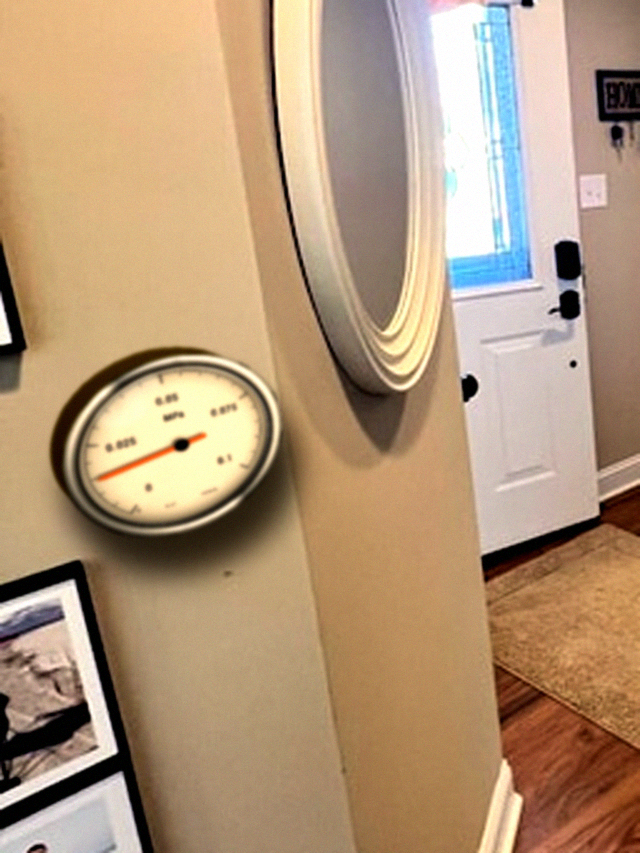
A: 0.015 (MPa)
